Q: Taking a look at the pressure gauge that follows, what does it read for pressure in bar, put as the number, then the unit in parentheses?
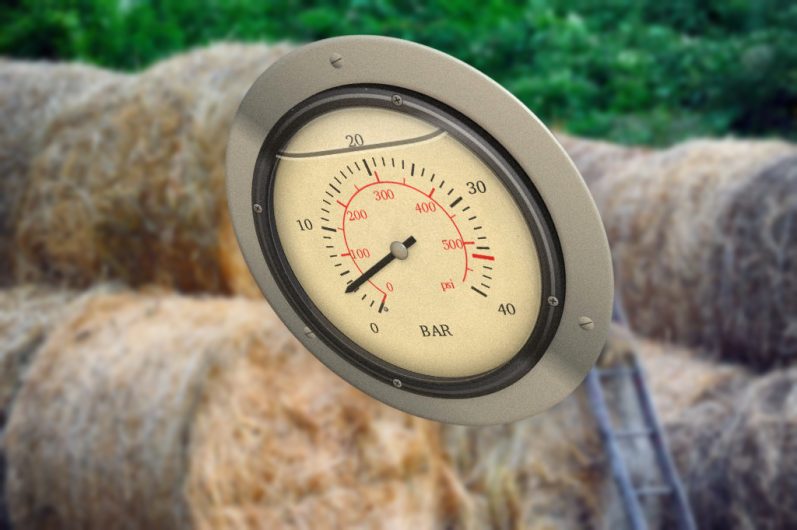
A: 3.5 (bar)
